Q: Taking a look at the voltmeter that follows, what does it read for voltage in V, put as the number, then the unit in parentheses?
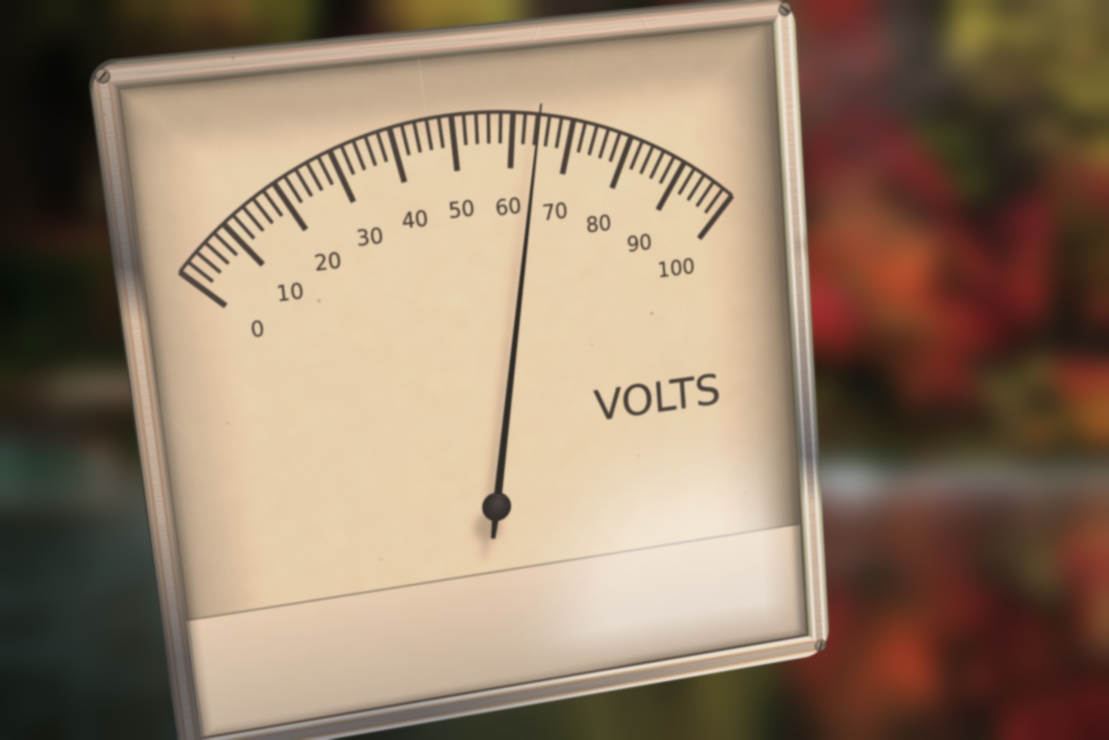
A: 64 (V)
